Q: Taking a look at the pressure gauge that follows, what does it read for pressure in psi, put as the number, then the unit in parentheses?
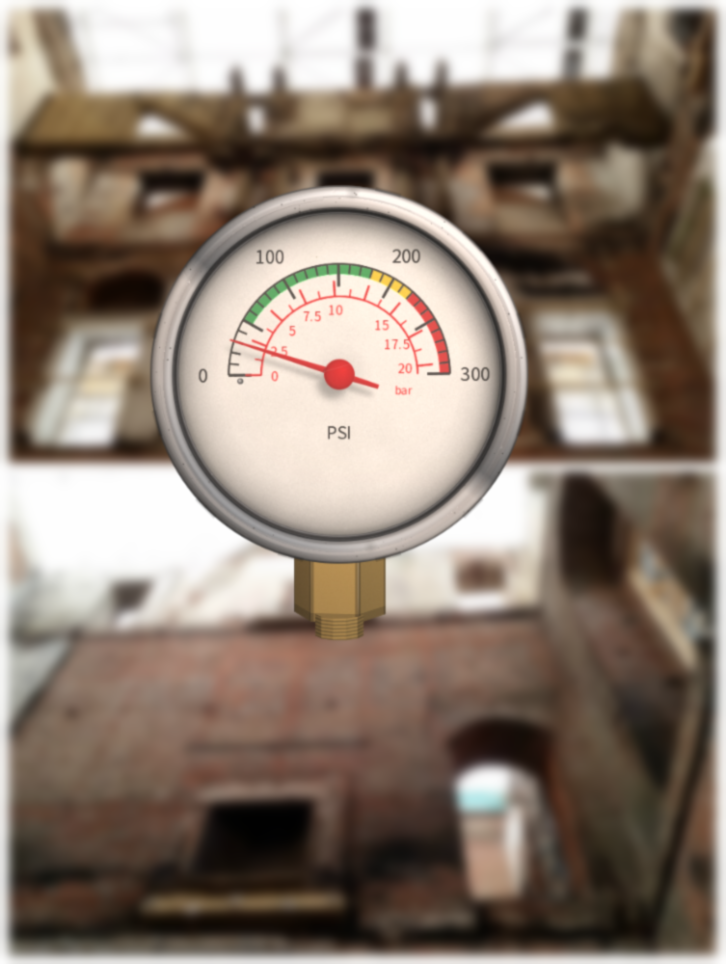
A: 30 (psi)
